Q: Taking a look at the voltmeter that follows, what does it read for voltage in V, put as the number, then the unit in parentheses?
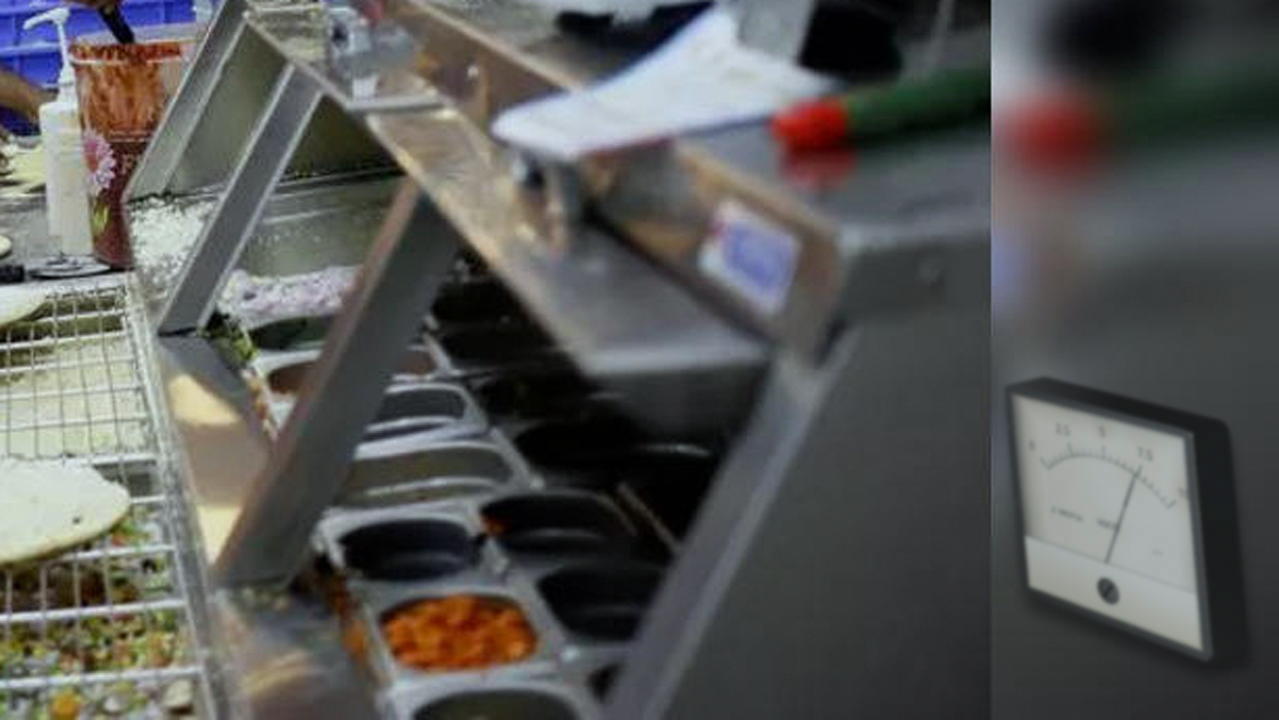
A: 7.5 (V)
